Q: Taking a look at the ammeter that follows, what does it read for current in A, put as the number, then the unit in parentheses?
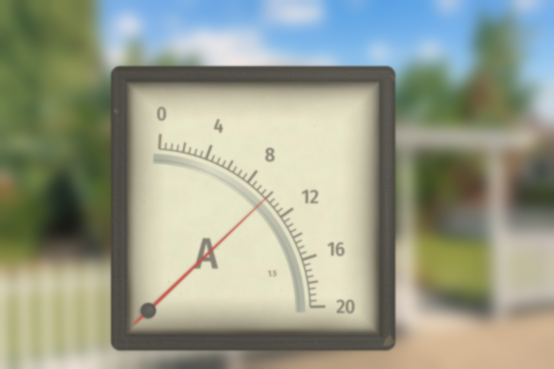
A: 10 (A)
